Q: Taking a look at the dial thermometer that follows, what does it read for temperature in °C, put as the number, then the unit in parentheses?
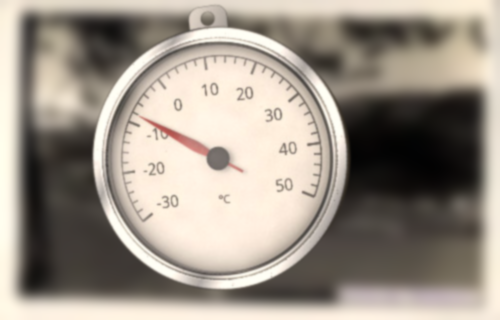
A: -8 (°C)
